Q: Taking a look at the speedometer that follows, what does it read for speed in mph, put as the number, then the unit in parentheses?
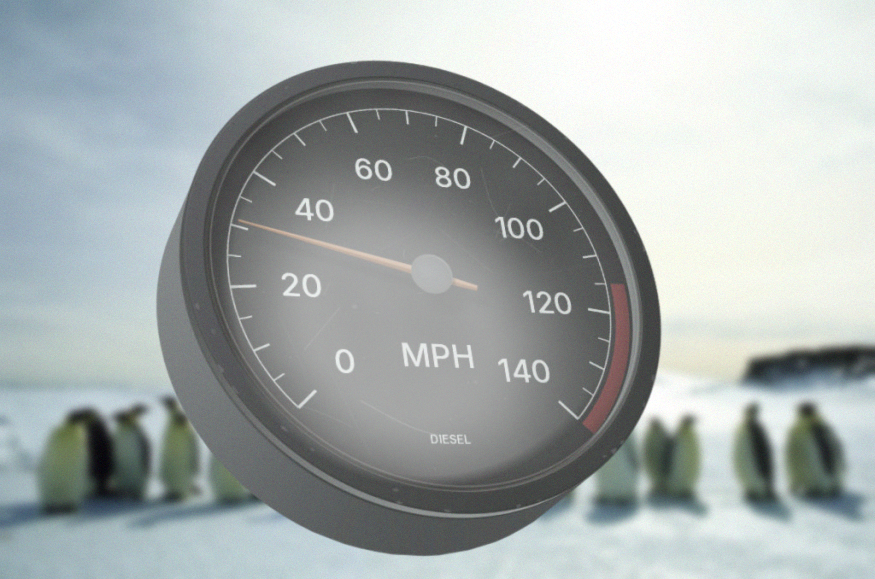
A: 30 (mph)
